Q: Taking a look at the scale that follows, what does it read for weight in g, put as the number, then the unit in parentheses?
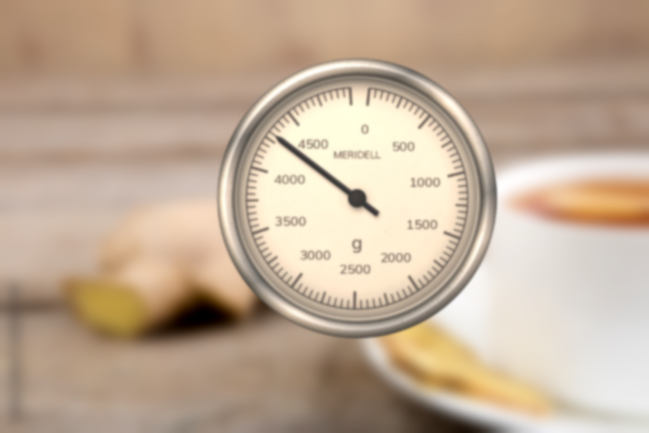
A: 4300 (g)
